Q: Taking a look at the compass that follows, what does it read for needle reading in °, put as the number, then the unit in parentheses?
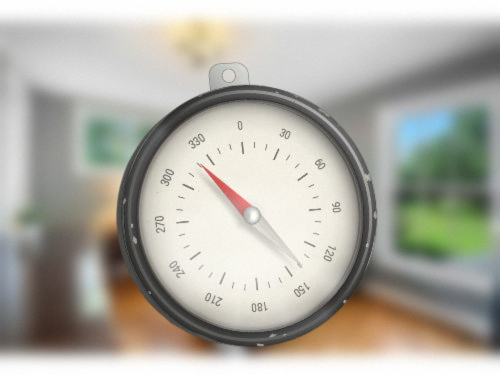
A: 320 (°)
